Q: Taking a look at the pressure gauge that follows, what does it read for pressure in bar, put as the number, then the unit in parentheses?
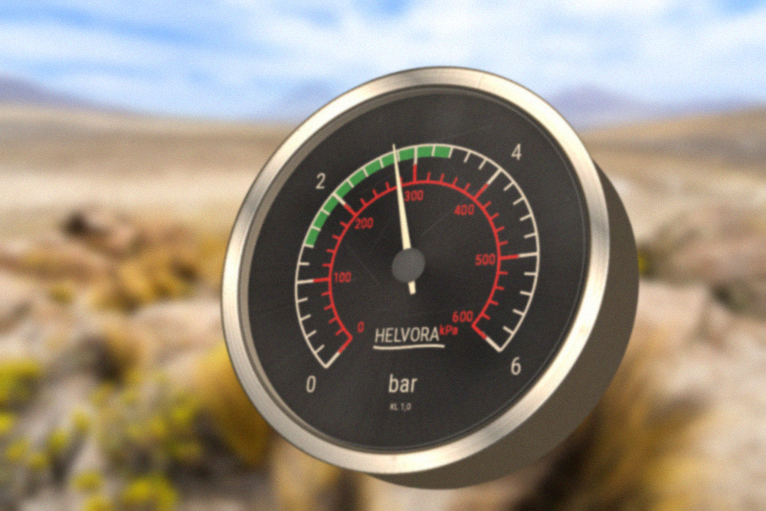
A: 2.8 (bar)
